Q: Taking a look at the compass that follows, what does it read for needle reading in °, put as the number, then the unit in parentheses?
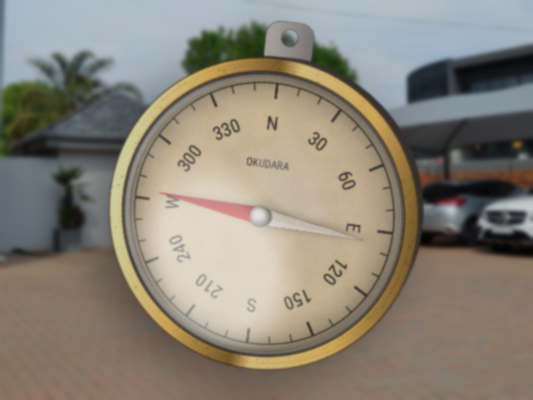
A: 275 (°)
